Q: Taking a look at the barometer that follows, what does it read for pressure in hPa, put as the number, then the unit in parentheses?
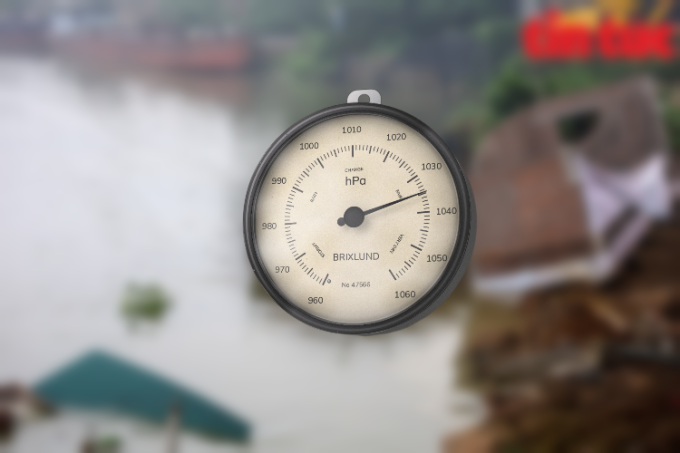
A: 1035 (hPa)
